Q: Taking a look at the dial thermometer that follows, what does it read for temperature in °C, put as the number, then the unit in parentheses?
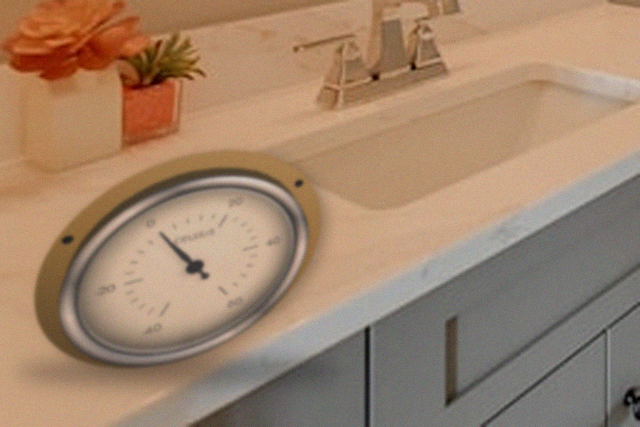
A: 0 (°C)
